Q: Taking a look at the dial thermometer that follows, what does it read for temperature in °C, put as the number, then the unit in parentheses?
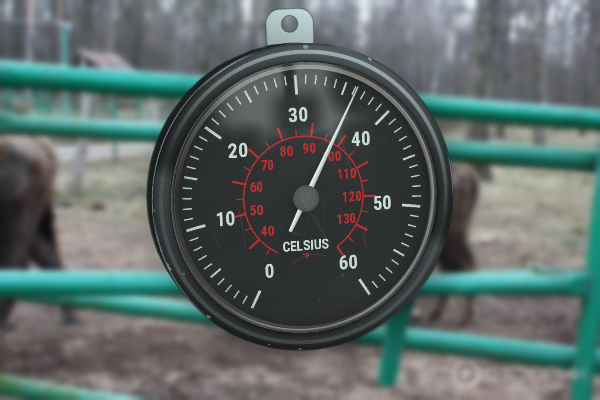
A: 36 (°C)
